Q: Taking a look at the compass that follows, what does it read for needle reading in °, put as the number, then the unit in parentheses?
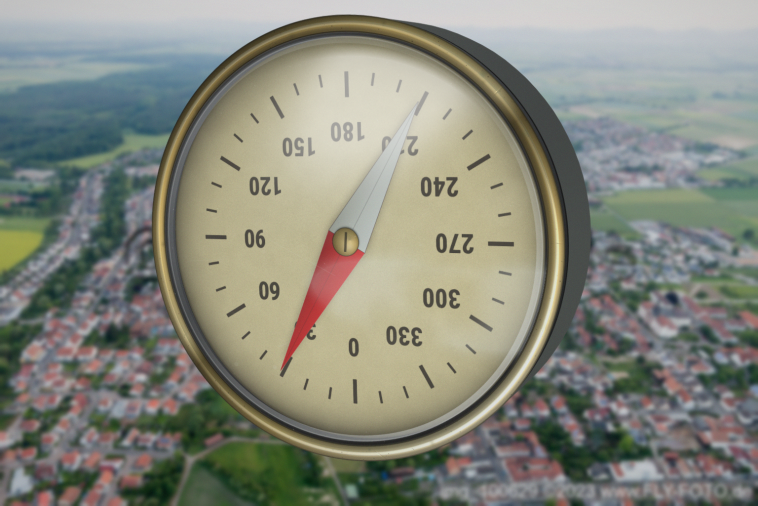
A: 30 (°)
